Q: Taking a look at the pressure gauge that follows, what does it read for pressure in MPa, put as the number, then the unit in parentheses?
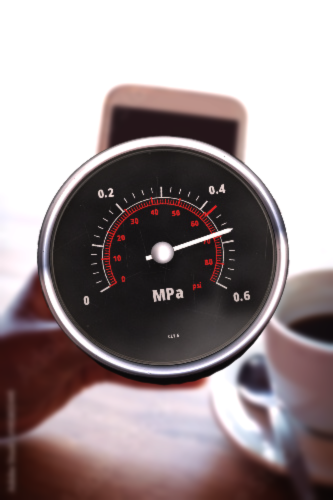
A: 0.48 (MPa)
